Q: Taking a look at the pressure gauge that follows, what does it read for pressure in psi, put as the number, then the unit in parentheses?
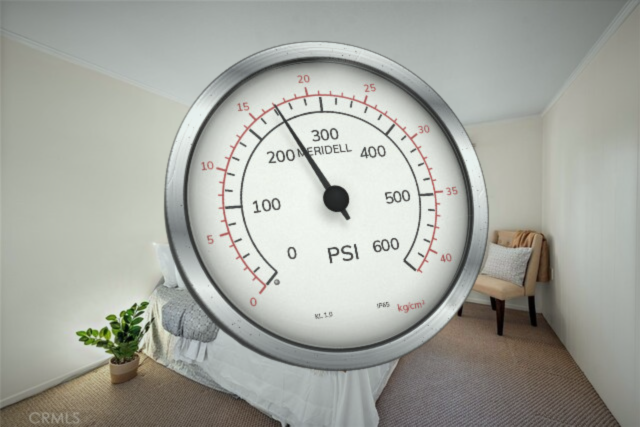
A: 240 (psi)
